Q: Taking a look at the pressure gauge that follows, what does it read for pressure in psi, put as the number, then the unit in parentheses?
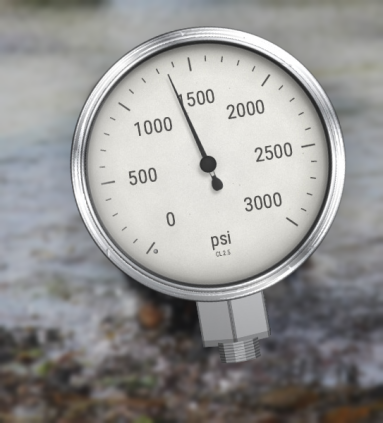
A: 1350 (psi)
